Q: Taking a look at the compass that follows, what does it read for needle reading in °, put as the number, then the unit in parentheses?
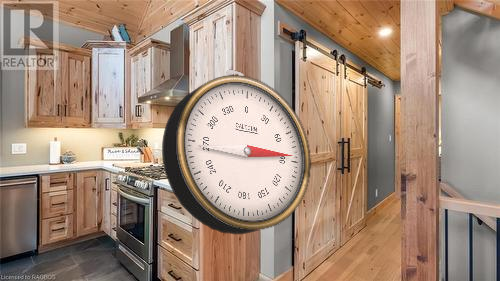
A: 85 (°)
